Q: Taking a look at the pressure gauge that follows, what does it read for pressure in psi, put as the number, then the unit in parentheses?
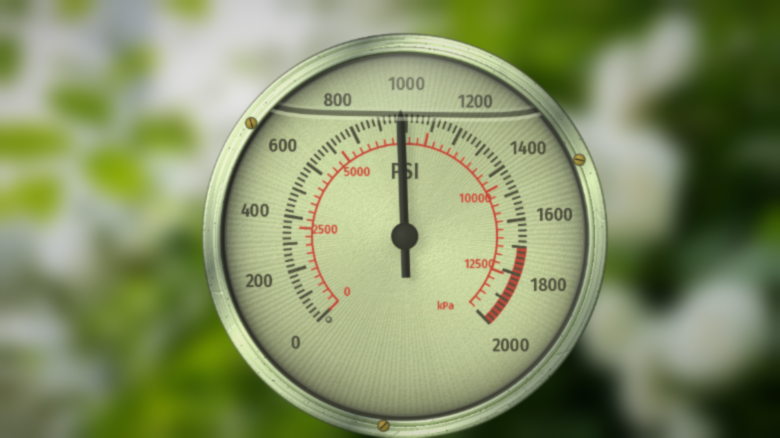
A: 980 (psi)
